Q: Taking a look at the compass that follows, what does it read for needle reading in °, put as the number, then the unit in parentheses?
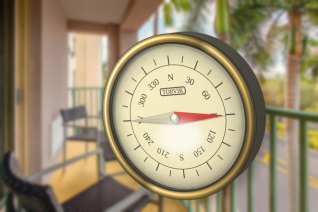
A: 90 (°)
